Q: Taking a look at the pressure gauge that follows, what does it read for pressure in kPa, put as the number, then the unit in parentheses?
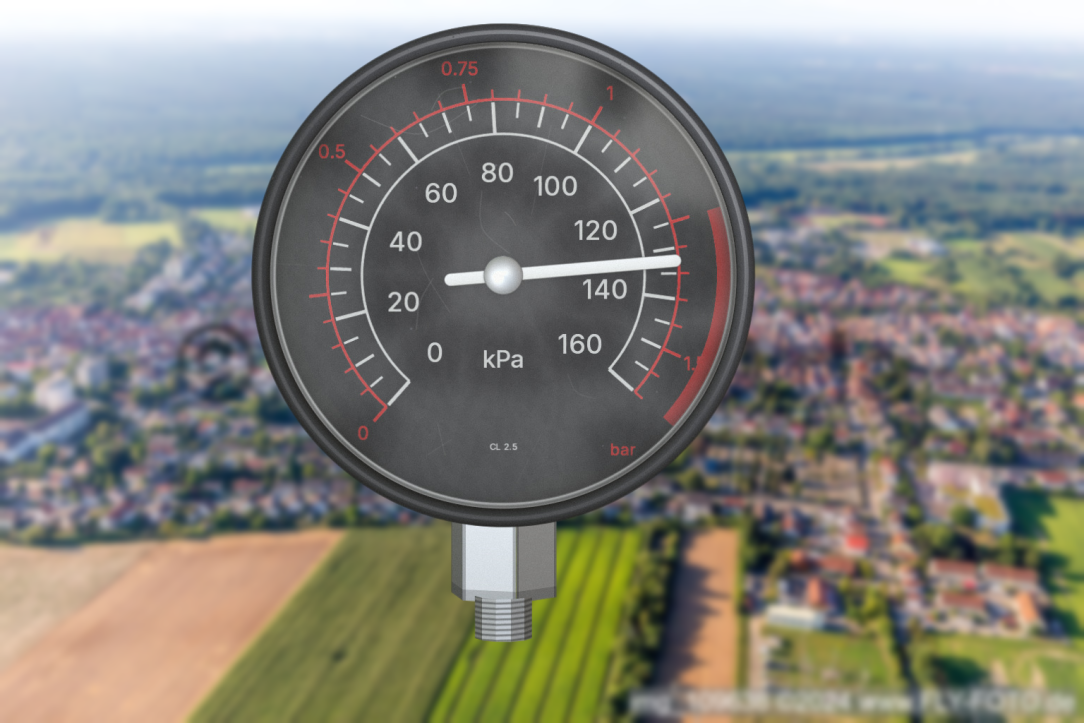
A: 132.5 (kPa)
